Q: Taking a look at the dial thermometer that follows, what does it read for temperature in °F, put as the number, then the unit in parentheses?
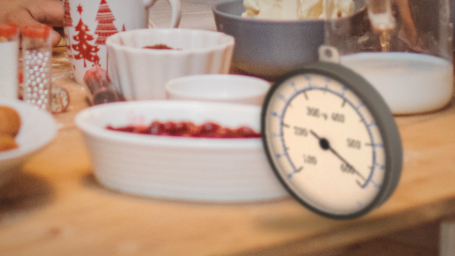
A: 575 (°F)
